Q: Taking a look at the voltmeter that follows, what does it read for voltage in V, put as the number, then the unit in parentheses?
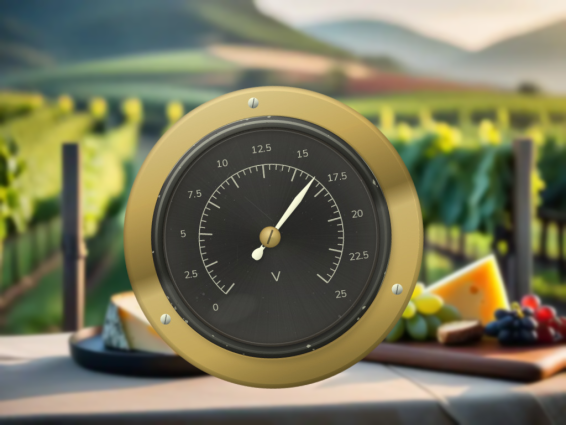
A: 16.5 (V)
